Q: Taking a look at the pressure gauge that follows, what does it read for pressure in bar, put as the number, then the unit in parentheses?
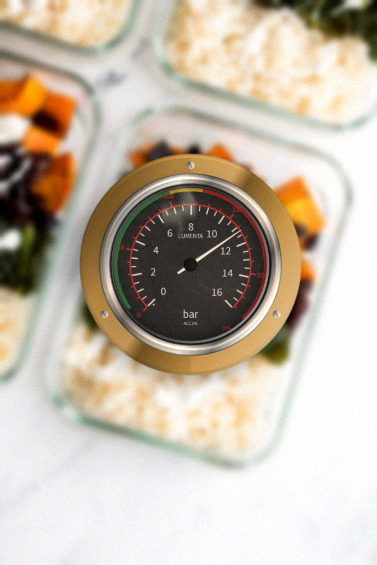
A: 11.25 (bar)
